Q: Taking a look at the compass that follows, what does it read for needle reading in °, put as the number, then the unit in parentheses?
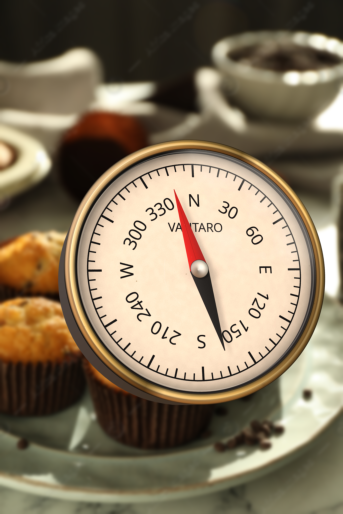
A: 345 (°)
